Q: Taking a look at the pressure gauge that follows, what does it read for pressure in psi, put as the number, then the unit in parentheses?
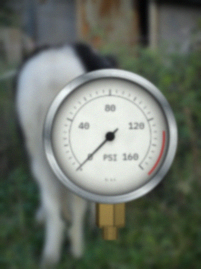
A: 0 (psi)
